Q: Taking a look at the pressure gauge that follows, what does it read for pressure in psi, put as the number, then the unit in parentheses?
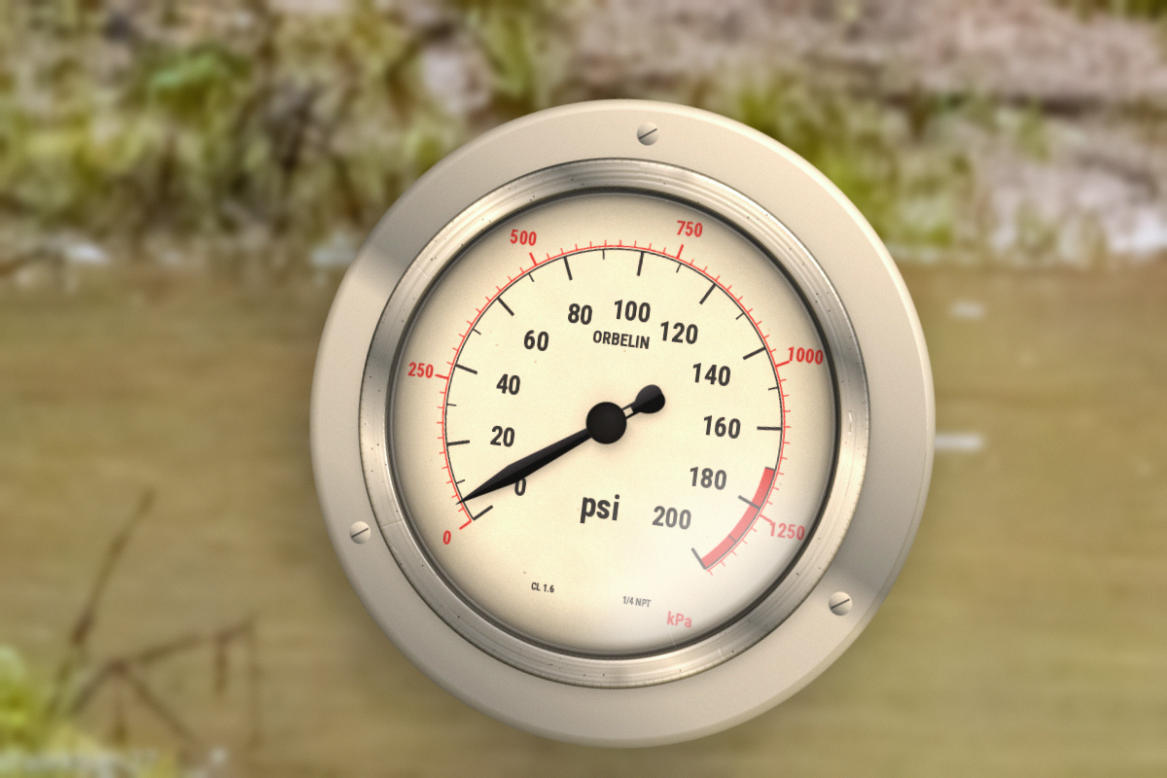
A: 5 (psi)
